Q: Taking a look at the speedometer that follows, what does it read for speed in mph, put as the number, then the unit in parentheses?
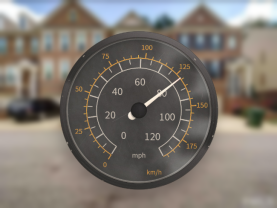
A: 80 (mph)
